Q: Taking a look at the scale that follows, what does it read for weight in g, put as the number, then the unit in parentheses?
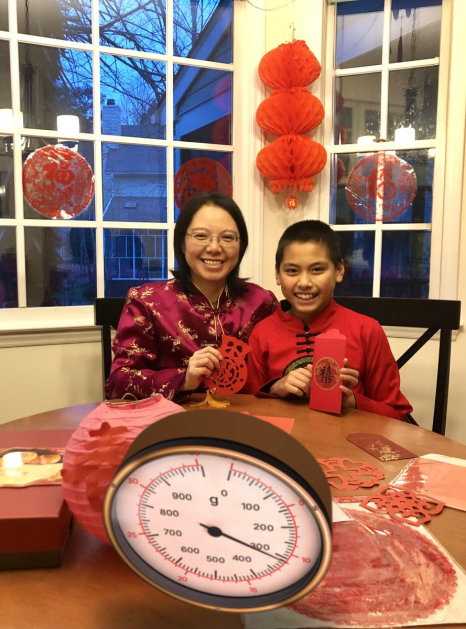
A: 300 (g)
